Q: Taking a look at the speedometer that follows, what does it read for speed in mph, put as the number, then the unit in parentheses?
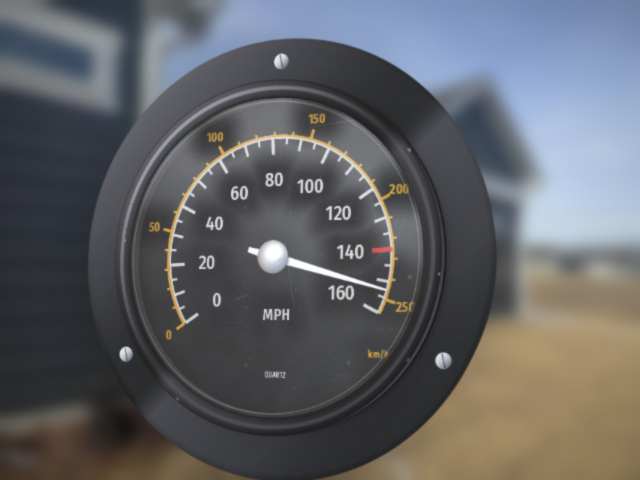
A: 152.5 (mph)
